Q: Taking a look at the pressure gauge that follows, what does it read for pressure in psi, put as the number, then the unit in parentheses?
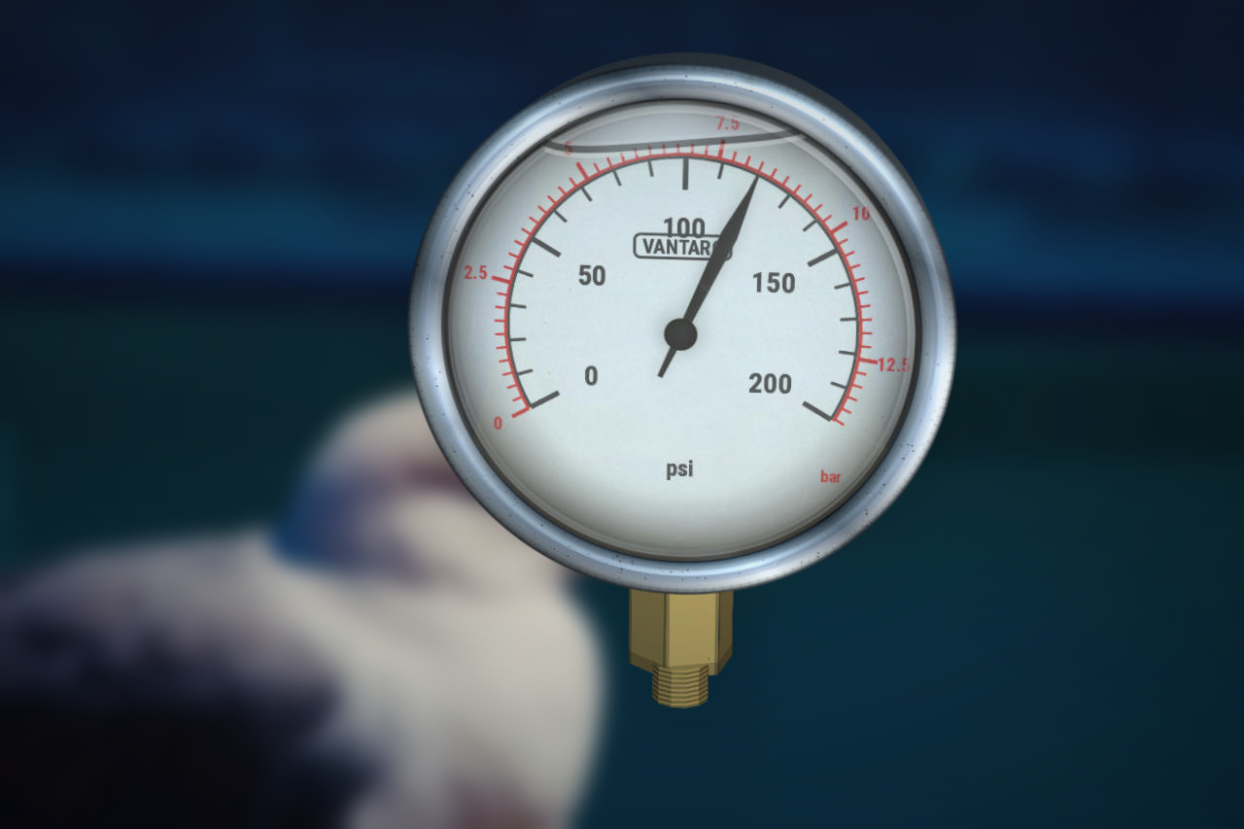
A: 120 (psi)
